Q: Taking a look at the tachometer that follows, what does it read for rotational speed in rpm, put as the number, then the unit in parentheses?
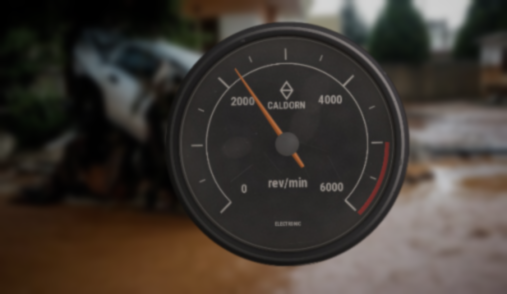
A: 2250 (rpm)
